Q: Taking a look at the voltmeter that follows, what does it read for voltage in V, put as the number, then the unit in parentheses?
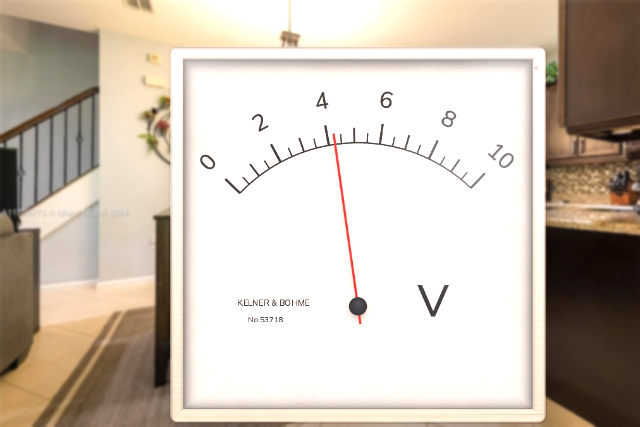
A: 4.25 (V)
